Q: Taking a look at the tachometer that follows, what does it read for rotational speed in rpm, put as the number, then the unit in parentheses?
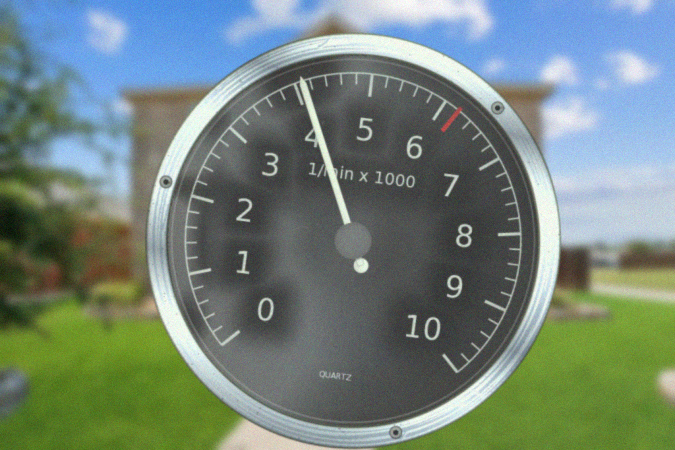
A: 4100 (rpm)
